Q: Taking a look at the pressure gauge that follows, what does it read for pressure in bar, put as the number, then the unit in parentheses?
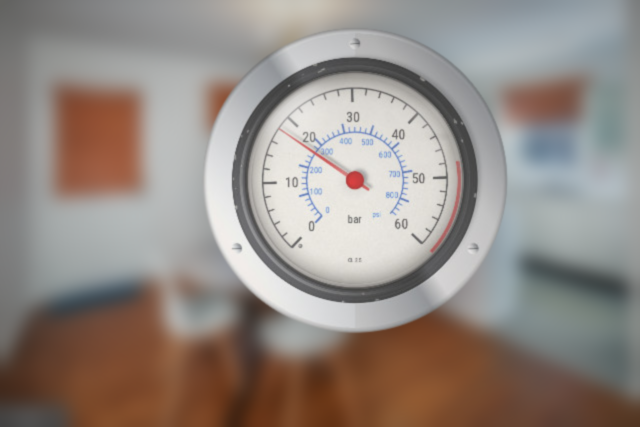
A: 18 (bar)
